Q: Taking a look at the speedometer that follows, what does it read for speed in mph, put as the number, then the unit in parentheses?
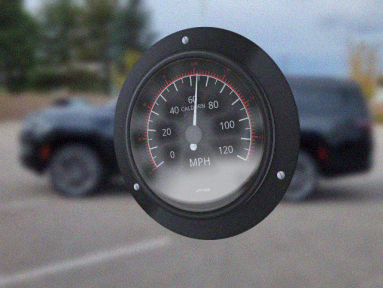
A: 65 (mph)
